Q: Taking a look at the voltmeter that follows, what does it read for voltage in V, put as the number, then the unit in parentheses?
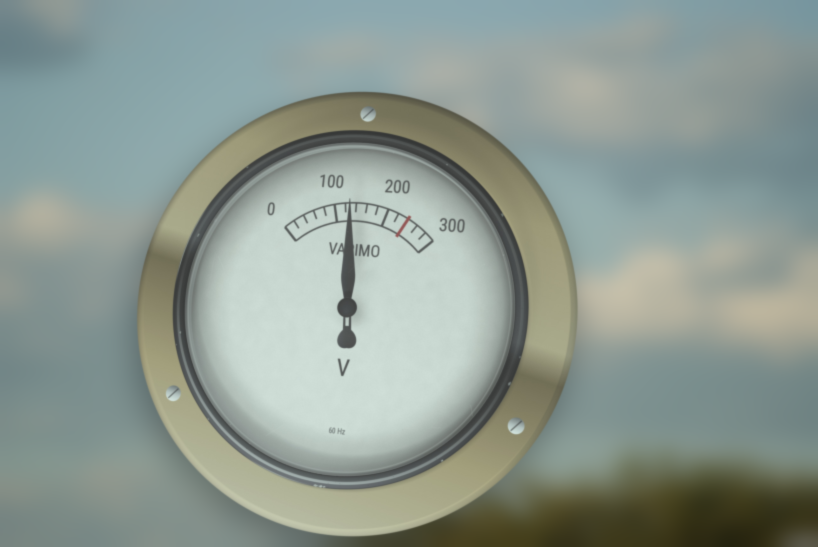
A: 130 (V)
